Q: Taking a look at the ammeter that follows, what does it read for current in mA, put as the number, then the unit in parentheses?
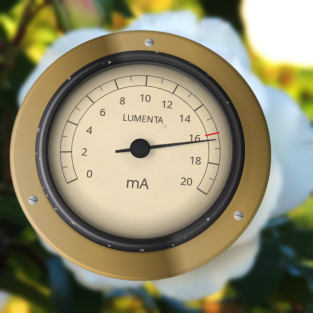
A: 16.5 (mA)
